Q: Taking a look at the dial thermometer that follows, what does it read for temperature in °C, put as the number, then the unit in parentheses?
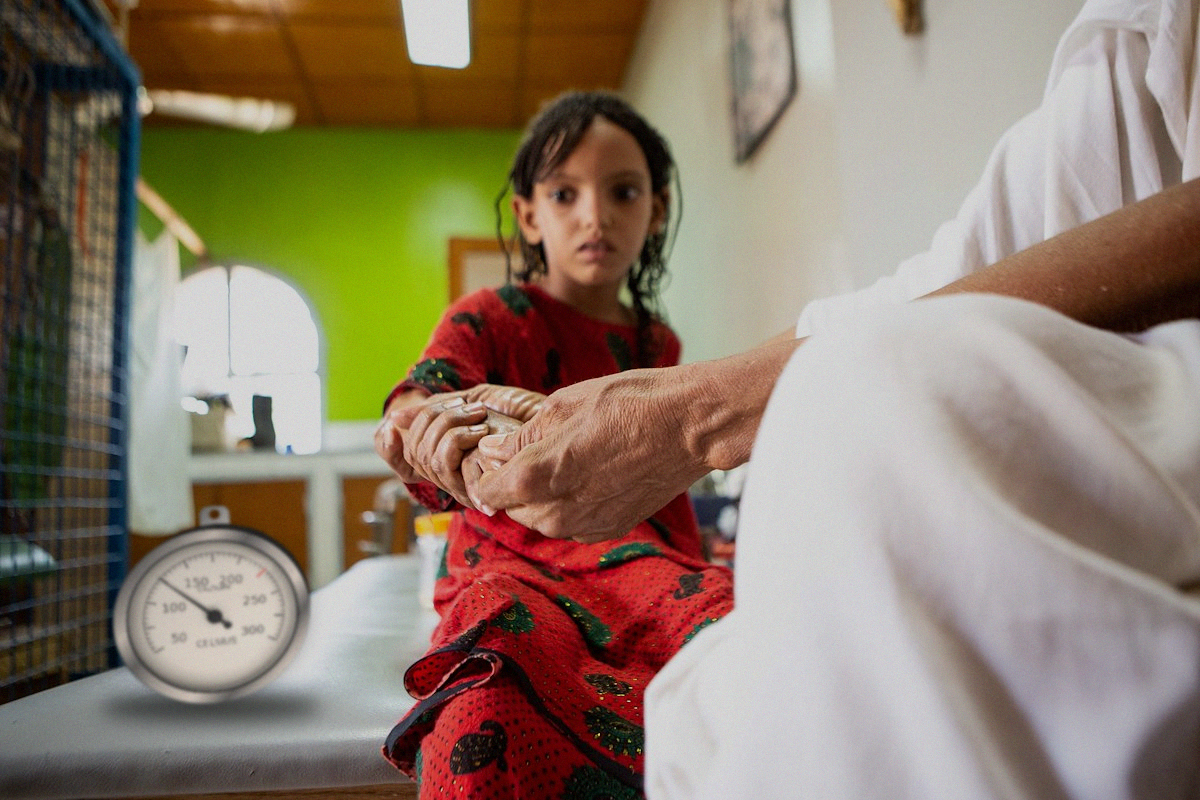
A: 125 (°C)
